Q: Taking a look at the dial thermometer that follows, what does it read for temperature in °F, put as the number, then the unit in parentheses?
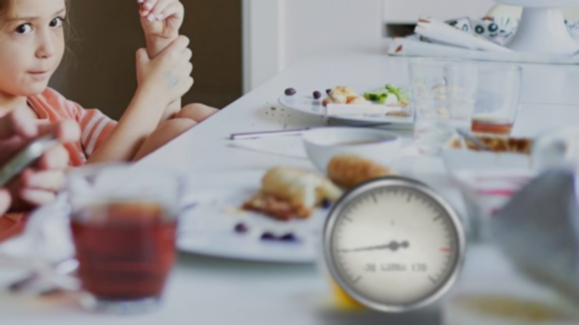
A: 0 (°F)
